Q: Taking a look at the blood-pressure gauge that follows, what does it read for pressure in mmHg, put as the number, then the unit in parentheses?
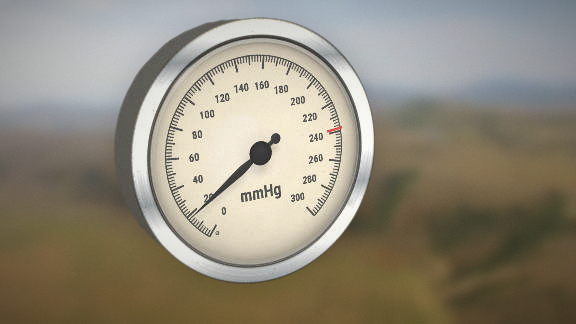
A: 20 (mmHg)
